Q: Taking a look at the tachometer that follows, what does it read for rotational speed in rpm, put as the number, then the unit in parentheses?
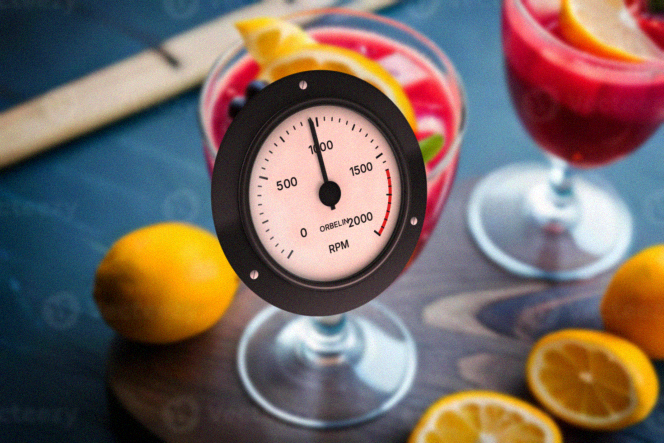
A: 950 (rpm)
